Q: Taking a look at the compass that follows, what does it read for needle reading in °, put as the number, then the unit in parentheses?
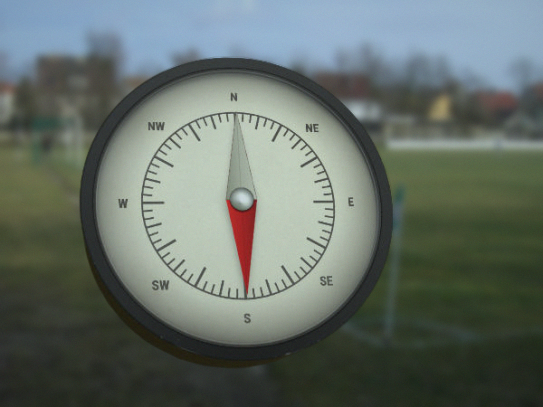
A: 180 (°)
